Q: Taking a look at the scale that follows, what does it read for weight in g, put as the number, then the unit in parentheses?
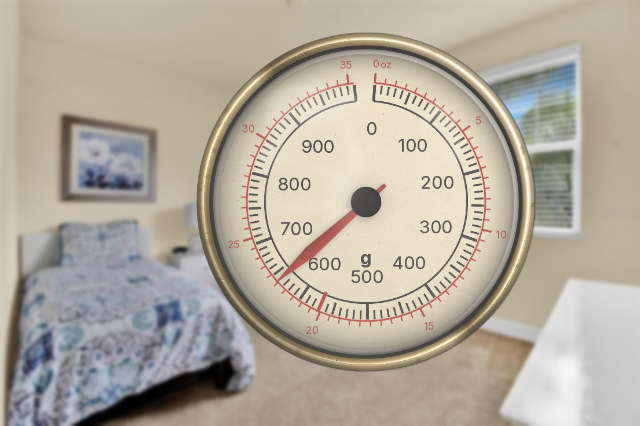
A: 640 (g)
